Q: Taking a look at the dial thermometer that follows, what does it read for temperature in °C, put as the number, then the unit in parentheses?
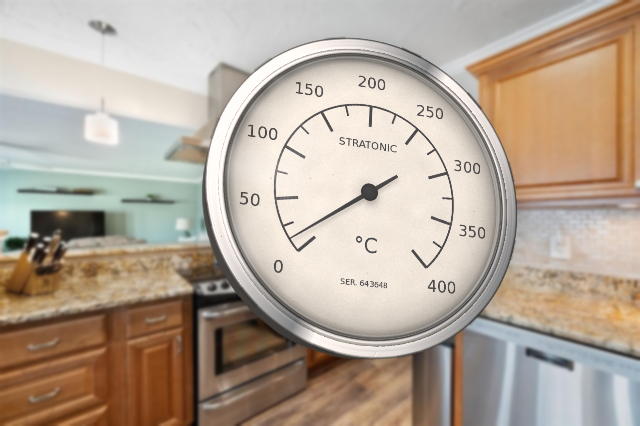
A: 12.5 (°C)
